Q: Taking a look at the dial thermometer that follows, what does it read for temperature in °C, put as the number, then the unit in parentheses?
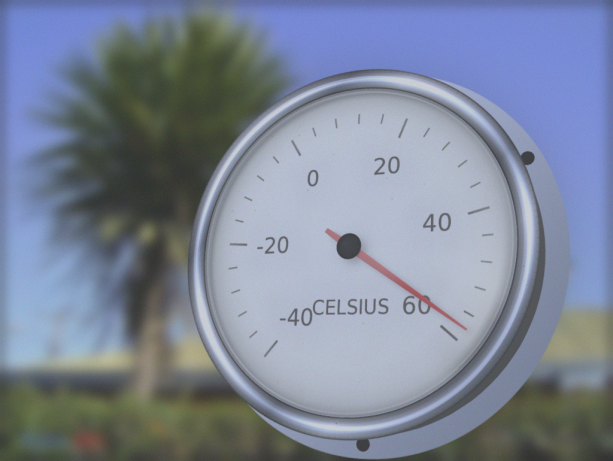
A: 58 (°C)
